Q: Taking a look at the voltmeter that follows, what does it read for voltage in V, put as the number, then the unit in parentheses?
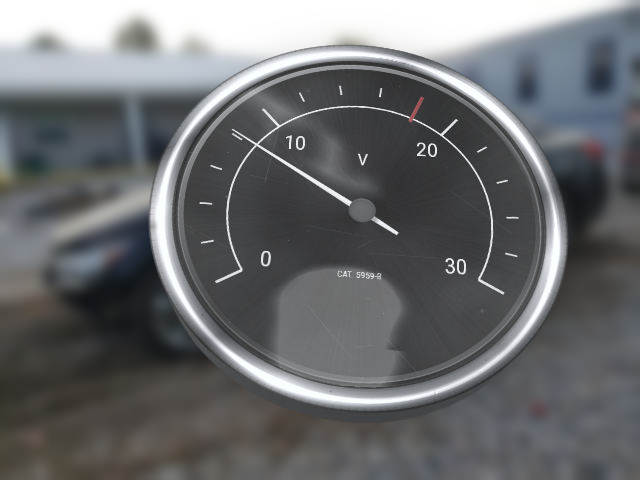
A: 8 (V)
